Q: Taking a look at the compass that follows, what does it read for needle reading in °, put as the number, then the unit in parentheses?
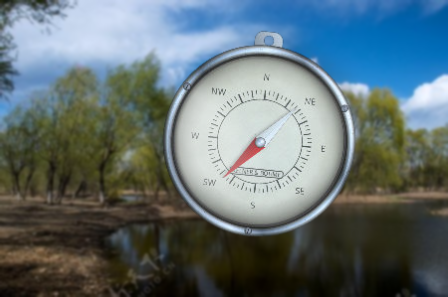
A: 220 (°)
